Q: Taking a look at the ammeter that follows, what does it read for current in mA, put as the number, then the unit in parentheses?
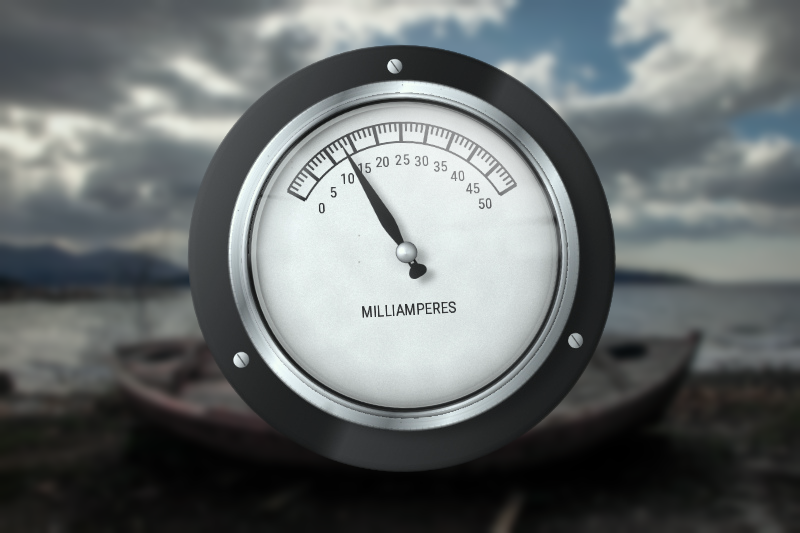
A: 13 (mA)
